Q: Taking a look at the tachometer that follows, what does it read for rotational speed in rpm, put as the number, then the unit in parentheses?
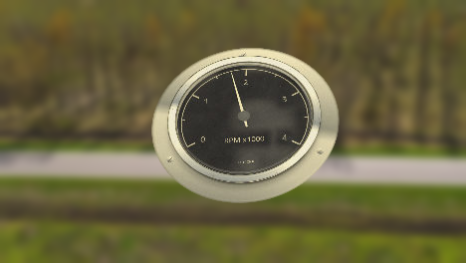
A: 1750 (rpm)
